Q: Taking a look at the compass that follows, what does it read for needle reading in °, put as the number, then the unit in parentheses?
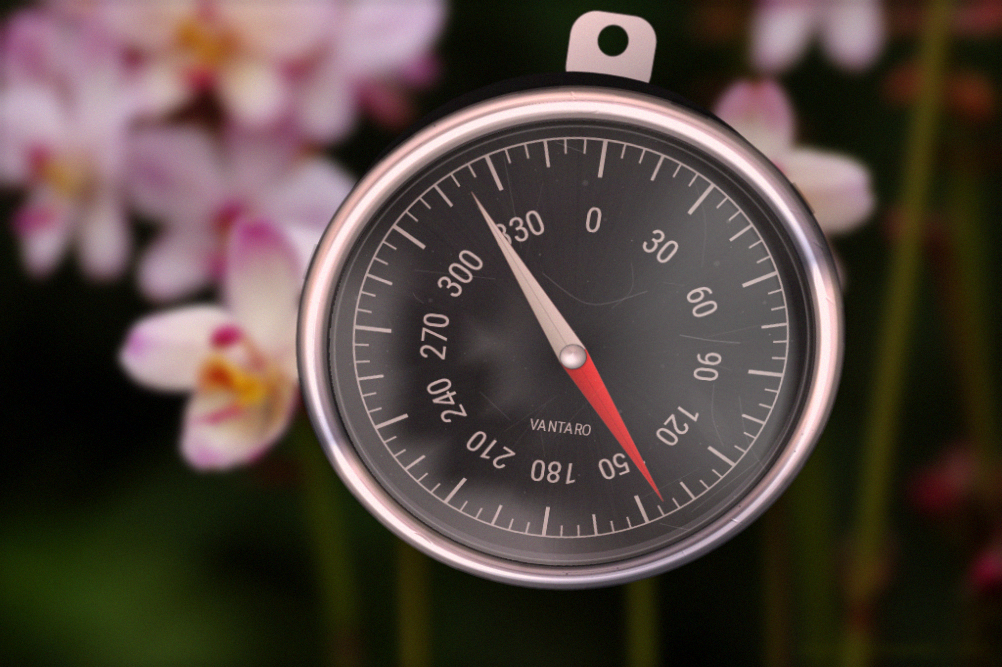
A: 142.5 (°)
